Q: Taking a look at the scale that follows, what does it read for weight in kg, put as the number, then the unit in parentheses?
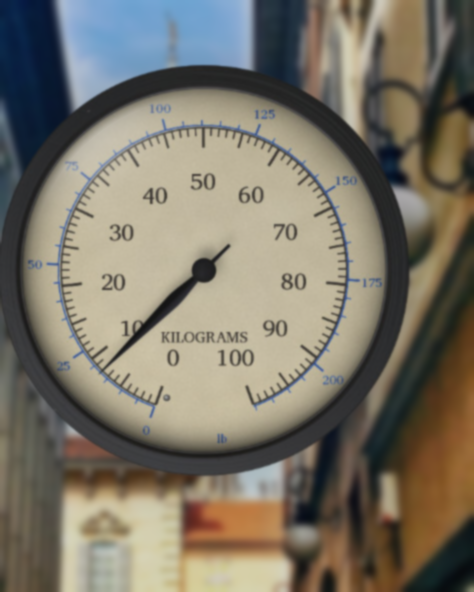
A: 8 (kg)
